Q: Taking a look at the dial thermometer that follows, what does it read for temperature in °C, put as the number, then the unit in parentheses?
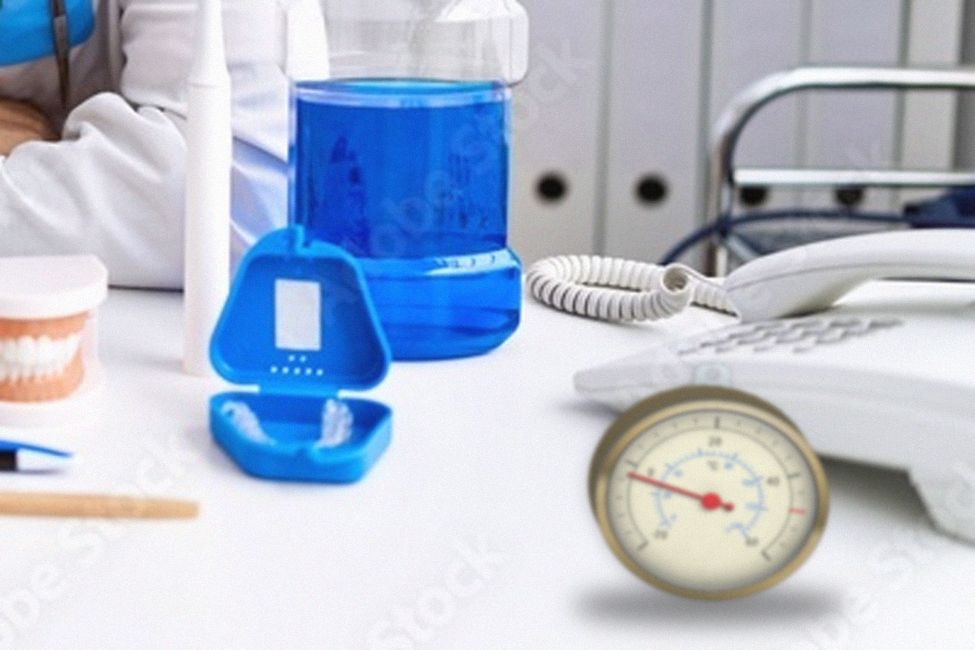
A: -2 (°C)
